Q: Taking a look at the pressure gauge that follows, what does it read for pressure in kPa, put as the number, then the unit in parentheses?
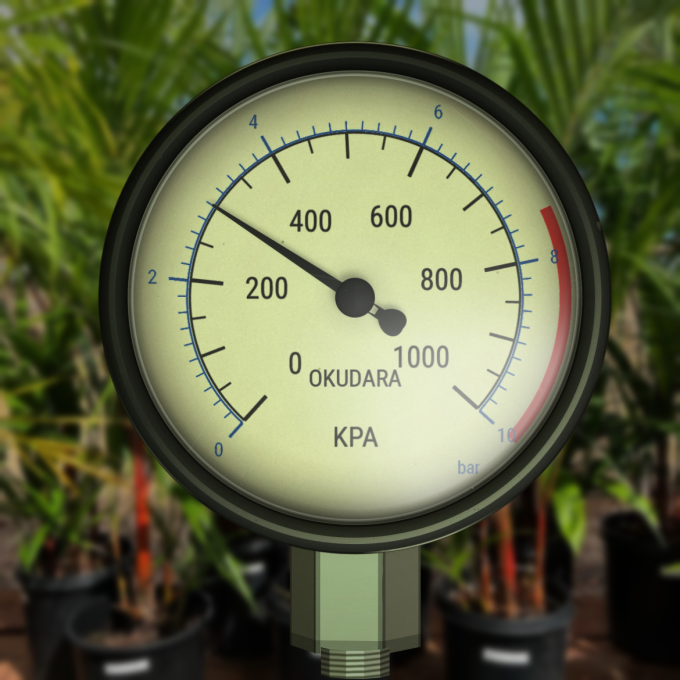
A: 300 (kPa)
